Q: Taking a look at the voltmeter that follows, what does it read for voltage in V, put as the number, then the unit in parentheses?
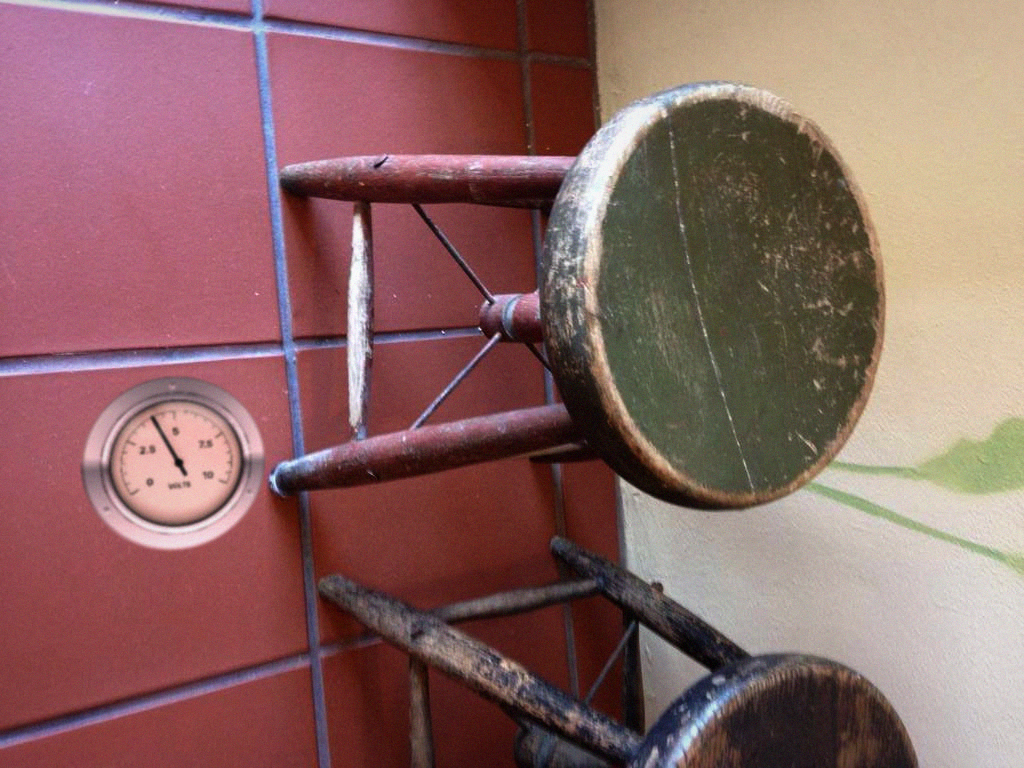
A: 4 (V)
